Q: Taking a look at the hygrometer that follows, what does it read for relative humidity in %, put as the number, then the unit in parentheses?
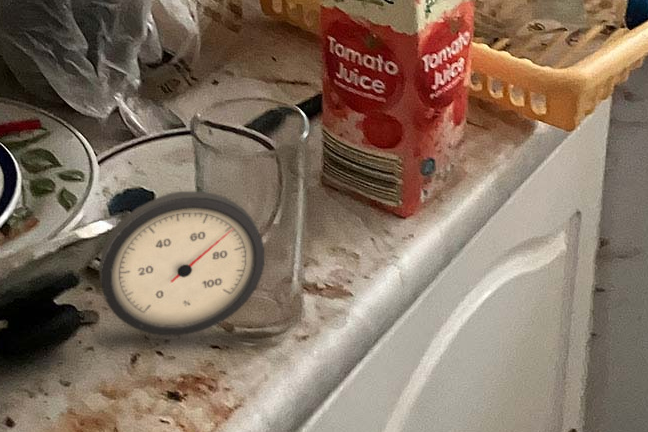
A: 70 (%)
